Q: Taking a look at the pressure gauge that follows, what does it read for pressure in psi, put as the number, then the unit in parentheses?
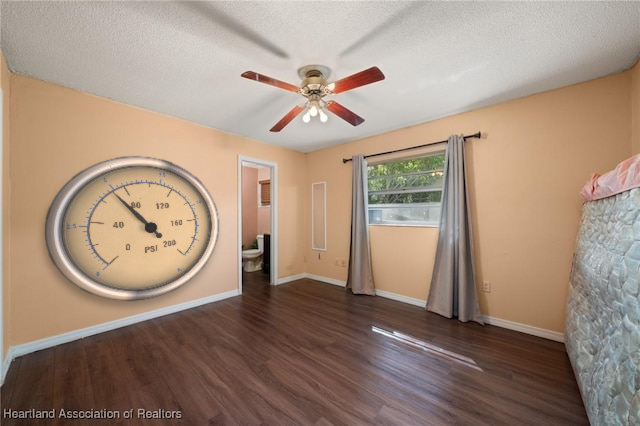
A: 70 (psi)
